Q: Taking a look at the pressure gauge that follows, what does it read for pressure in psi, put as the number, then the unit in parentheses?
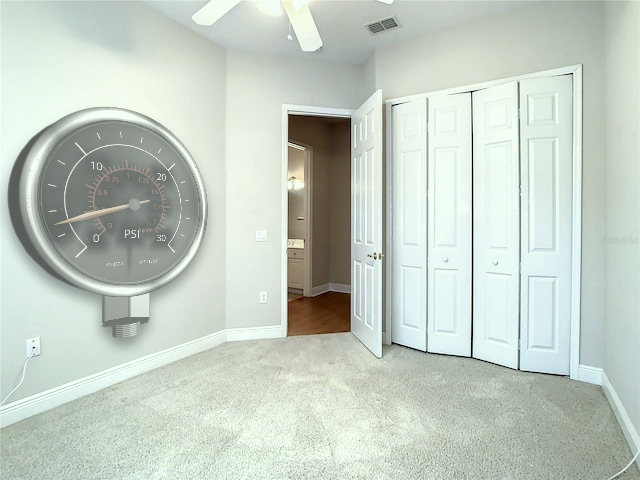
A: 3 (psi)
